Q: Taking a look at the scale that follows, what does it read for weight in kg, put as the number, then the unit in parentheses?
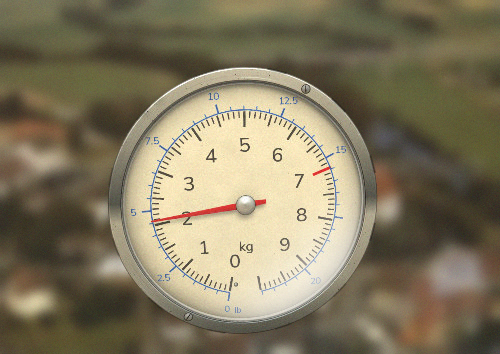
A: 2.1 (kg)
